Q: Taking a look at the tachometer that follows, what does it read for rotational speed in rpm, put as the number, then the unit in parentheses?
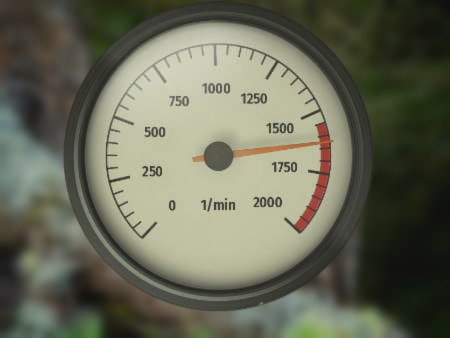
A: 1625 (rpm)
